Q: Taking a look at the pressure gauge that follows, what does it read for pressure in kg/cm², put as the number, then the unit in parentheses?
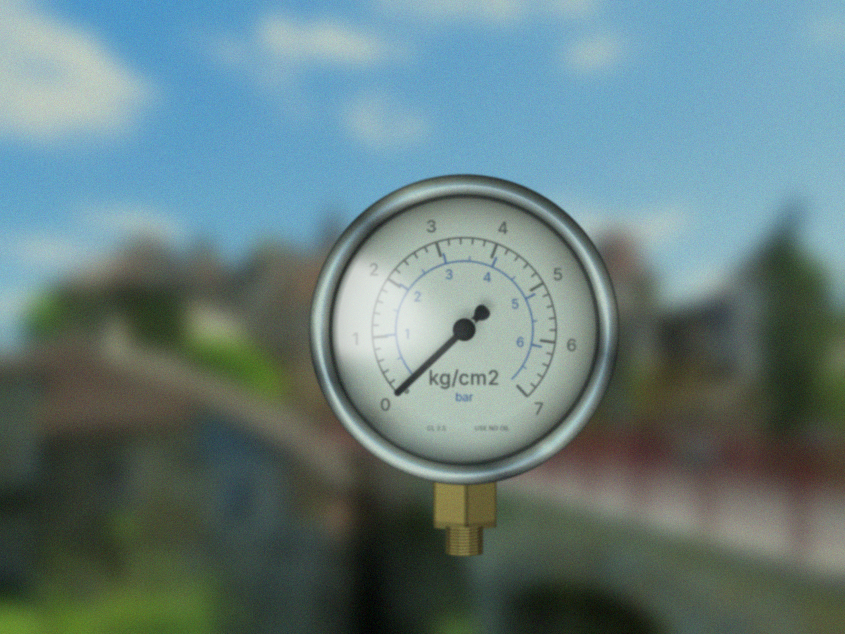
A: 0 (kg/cm²)
